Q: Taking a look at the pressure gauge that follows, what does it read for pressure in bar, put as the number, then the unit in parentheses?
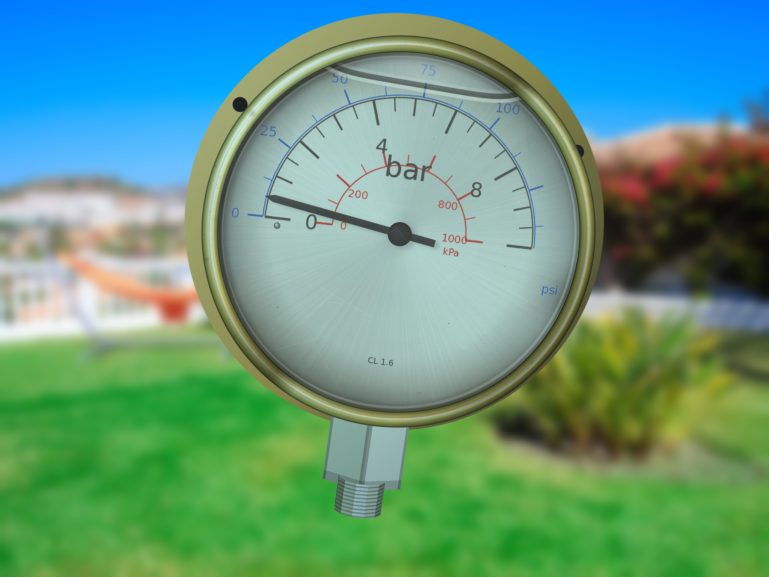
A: 0.5 (bar)
